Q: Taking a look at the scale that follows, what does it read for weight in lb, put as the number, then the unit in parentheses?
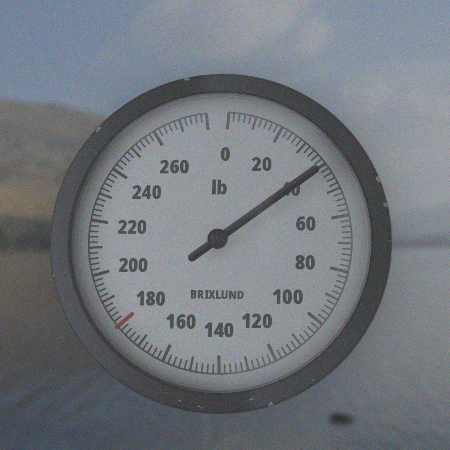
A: 40 (lb)
